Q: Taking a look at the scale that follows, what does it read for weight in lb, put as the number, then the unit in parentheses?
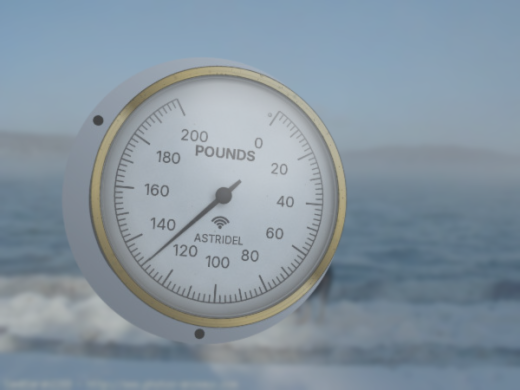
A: 130 (lb)
